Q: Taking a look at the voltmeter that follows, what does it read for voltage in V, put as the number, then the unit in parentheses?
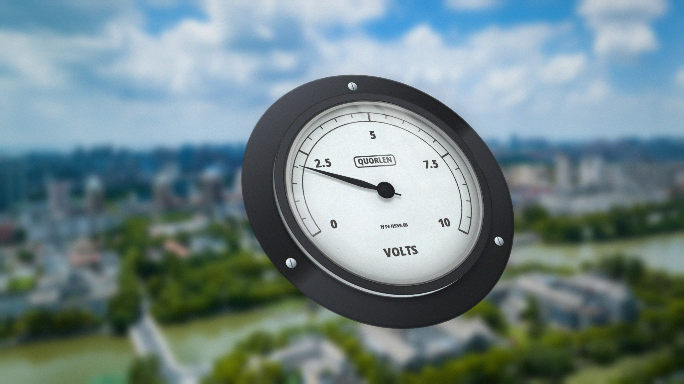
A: 2 (V)
